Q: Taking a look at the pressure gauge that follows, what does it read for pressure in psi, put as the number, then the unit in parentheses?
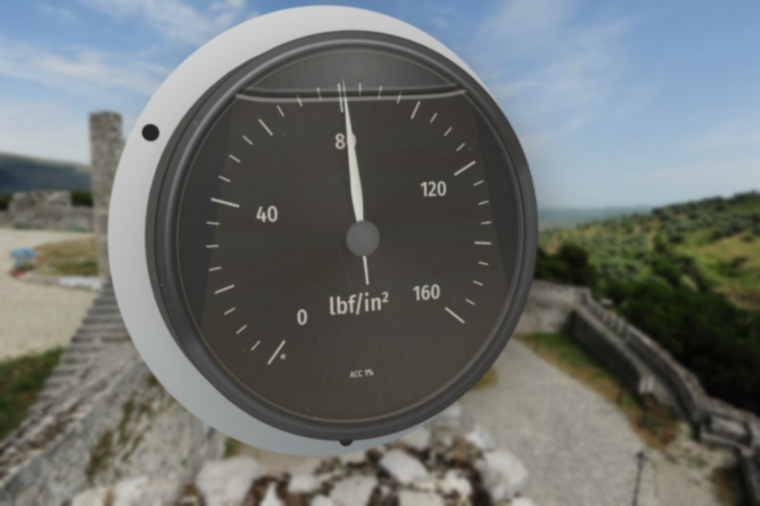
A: 80 (psi)
